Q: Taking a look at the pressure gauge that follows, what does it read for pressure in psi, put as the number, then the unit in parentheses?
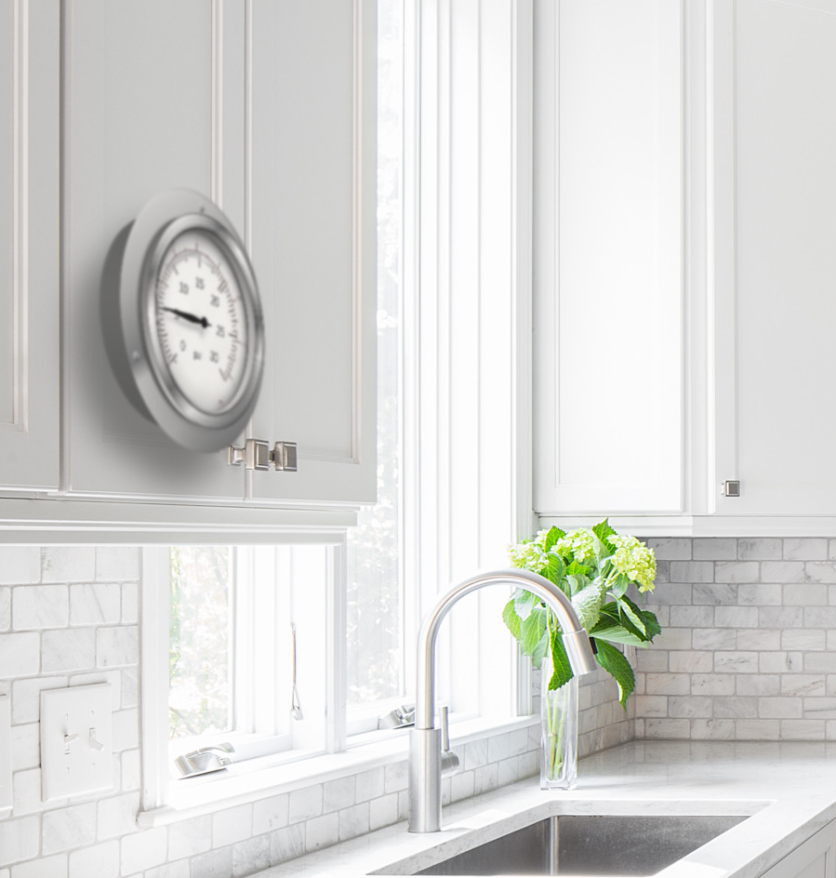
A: 5 (psi)
